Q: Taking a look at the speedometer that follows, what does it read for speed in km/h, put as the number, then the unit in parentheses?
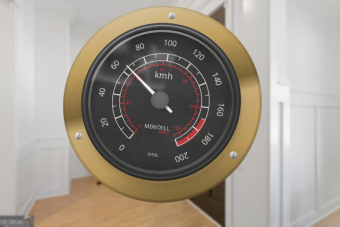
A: 65 (km/h)
